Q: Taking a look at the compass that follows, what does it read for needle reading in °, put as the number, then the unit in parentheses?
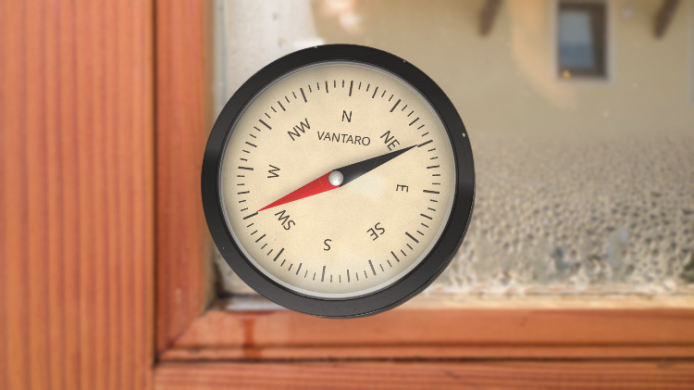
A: 240 (°)
